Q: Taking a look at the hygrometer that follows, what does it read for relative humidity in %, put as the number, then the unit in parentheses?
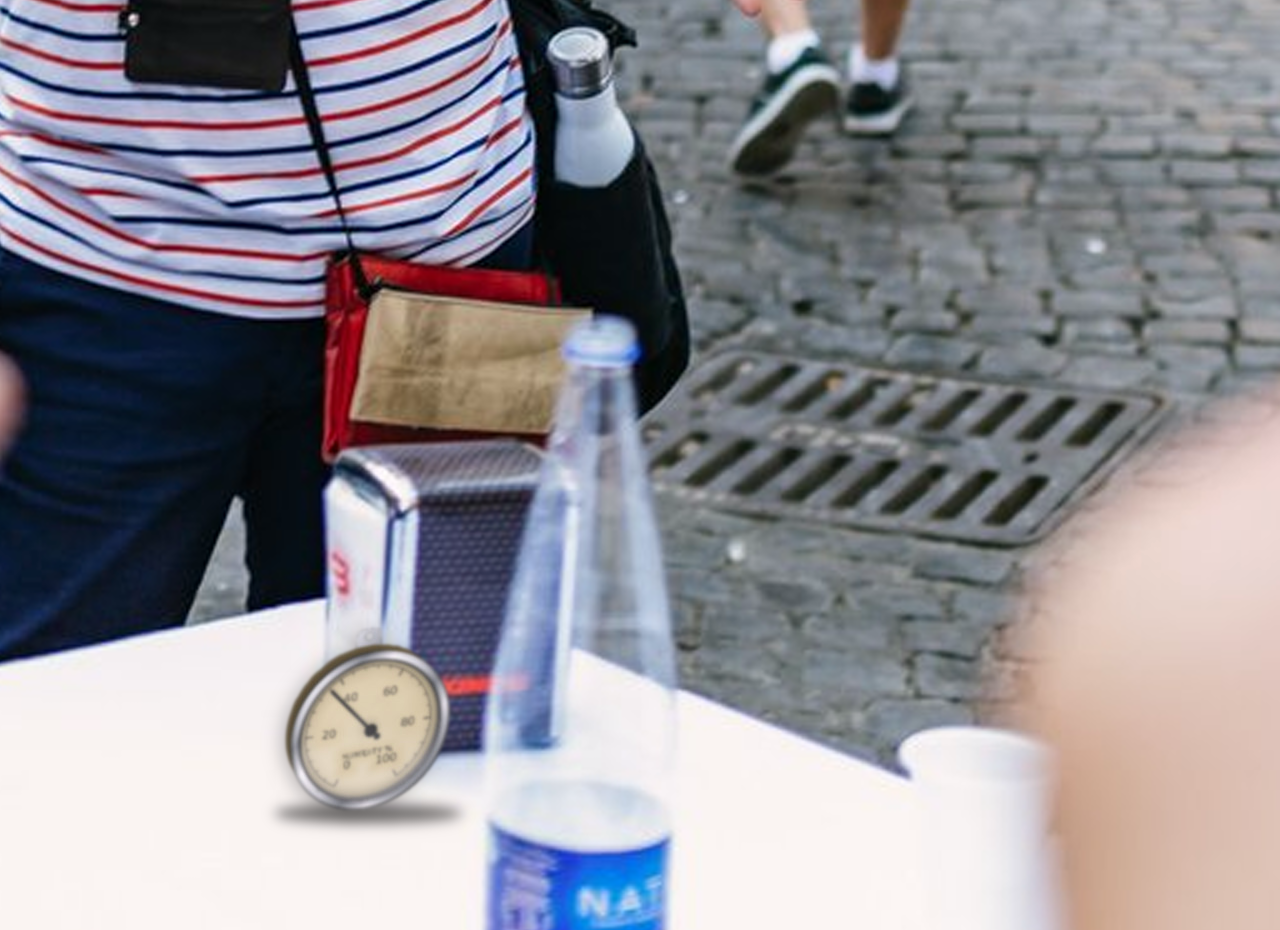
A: 36 (%)
